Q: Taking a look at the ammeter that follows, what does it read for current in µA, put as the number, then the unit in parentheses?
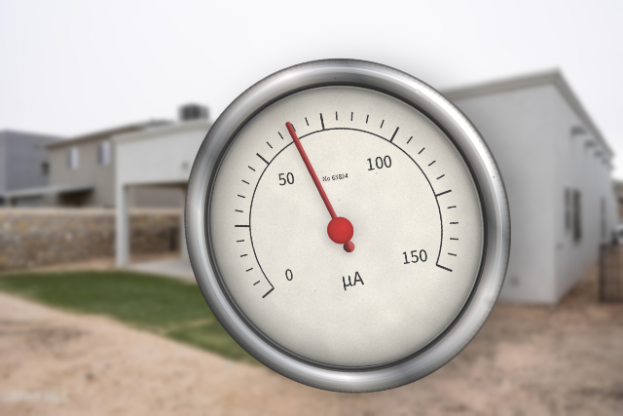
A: 65 (µA)
